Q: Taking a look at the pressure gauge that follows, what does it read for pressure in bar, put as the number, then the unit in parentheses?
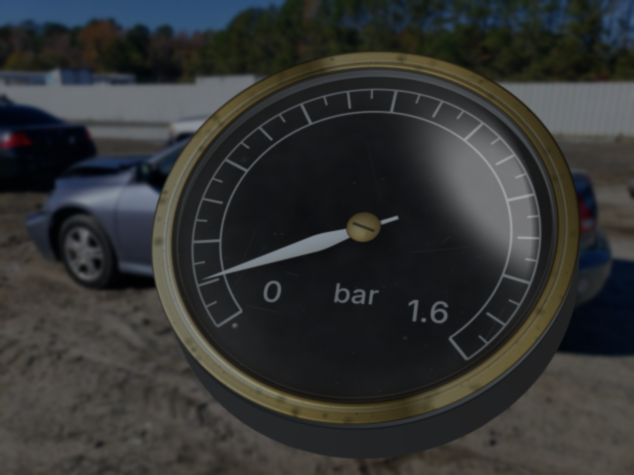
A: 0.1 (bar)
